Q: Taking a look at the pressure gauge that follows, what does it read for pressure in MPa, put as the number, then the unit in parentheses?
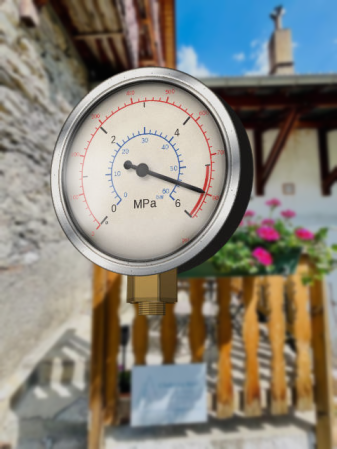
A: 5.5 (MPa)
